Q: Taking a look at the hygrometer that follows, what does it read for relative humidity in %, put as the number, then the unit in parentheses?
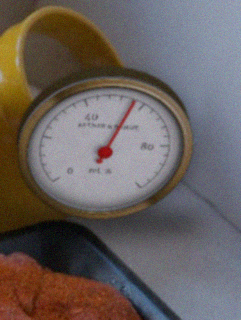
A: 56 (%)
